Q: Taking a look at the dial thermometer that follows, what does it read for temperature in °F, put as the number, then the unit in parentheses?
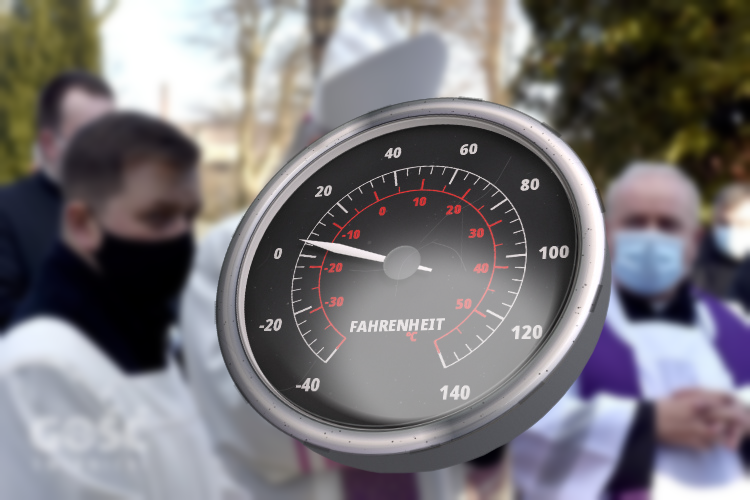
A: 4 (°F)
